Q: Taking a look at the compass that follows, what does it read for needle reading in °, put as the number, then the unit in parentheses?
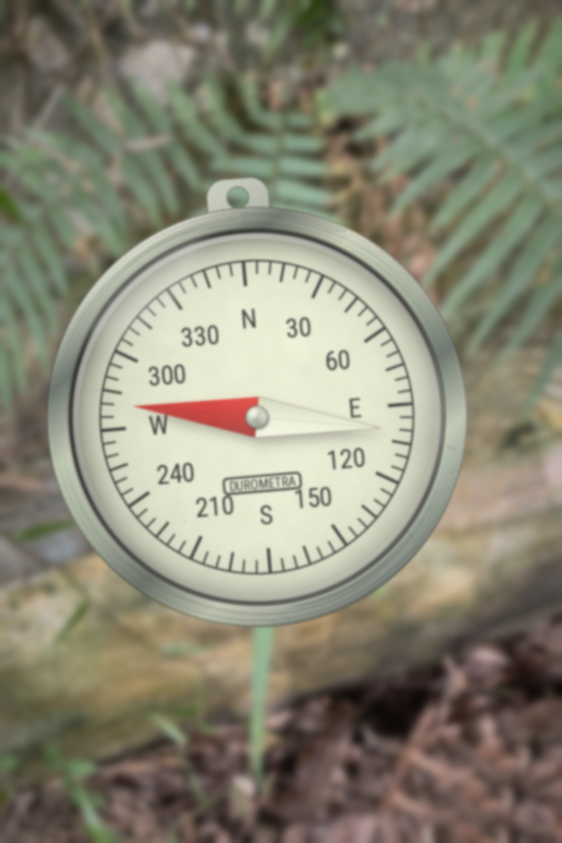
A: 280 (°)
